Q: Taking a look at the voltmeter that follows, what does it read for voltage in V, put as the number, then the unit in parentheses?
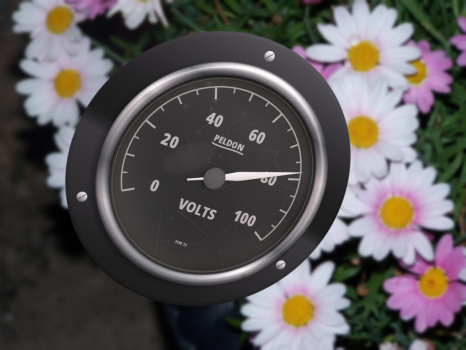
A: 77.5 (V)
